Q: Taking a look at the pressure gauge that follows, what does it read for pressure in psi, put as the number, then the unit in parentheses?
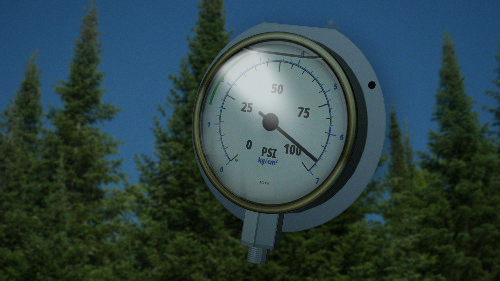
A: 95 (psi)
